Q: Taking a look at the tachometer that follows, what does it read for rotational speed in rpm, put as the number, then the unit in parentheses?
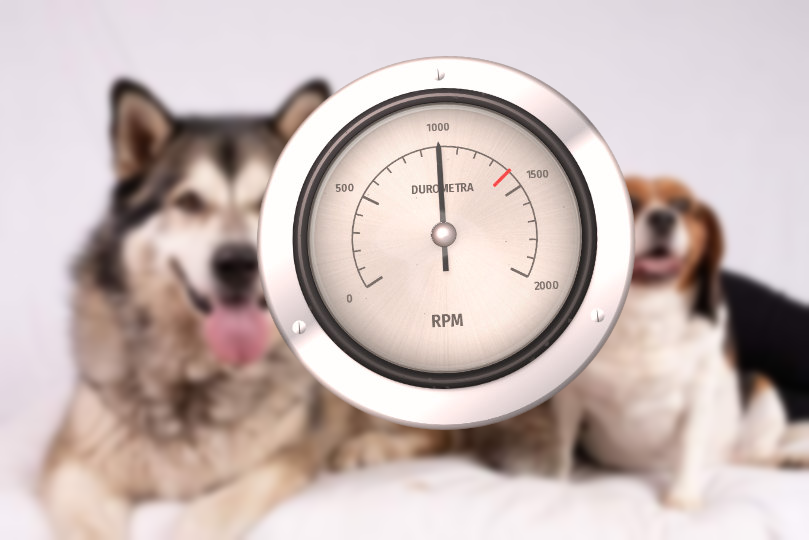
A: 1000 (rpm)
